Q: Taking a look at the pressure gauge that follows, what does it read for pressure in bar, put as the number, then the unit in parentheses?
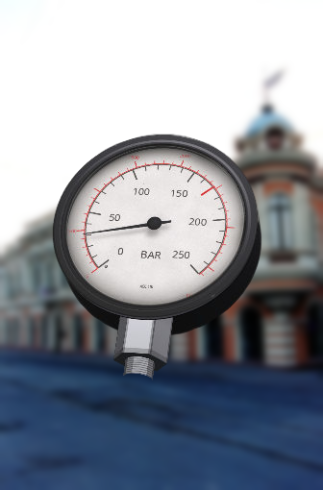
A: 30 (bar)
